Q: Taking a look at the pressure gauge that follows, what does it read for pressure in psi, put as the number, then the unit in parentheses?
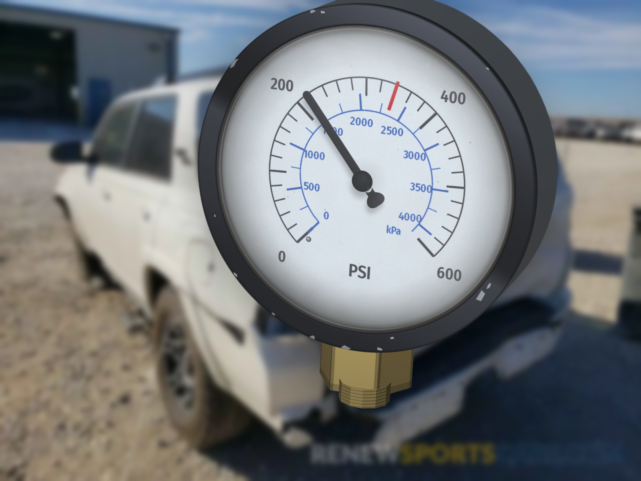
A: 220 (psi)
